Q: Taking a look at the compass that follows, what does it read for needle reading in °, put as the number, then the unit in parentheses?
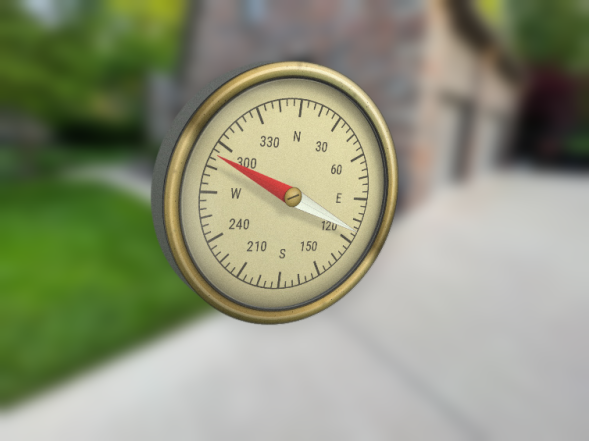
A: 292.5 (°)
